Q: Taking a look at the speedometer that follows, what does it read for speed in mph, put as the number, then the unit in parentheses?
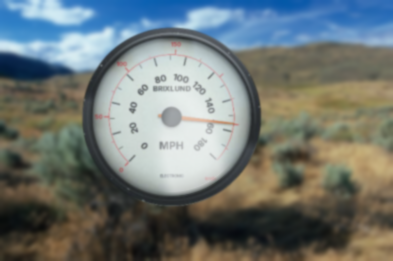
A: 155 (mph)
